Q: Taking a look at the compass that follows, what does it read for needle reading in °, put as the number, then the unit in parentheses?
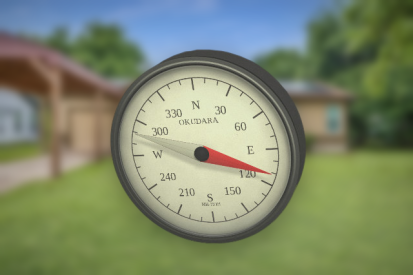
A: 110 (°)
